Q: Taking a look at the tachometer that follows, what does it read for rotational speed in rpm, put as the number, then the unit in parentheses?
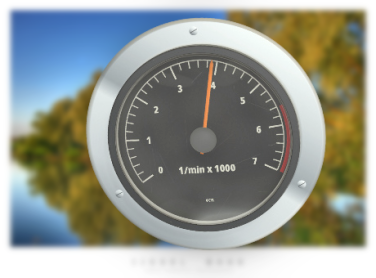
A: 3900 (rpm)
